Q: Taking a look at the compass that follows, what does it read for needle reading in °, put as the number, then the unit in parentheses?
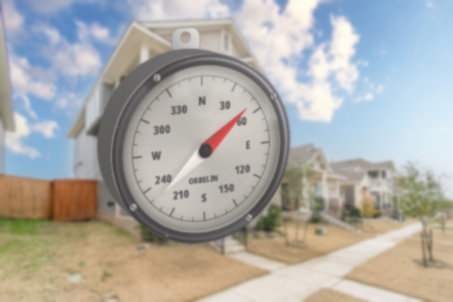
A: 50 (°)
